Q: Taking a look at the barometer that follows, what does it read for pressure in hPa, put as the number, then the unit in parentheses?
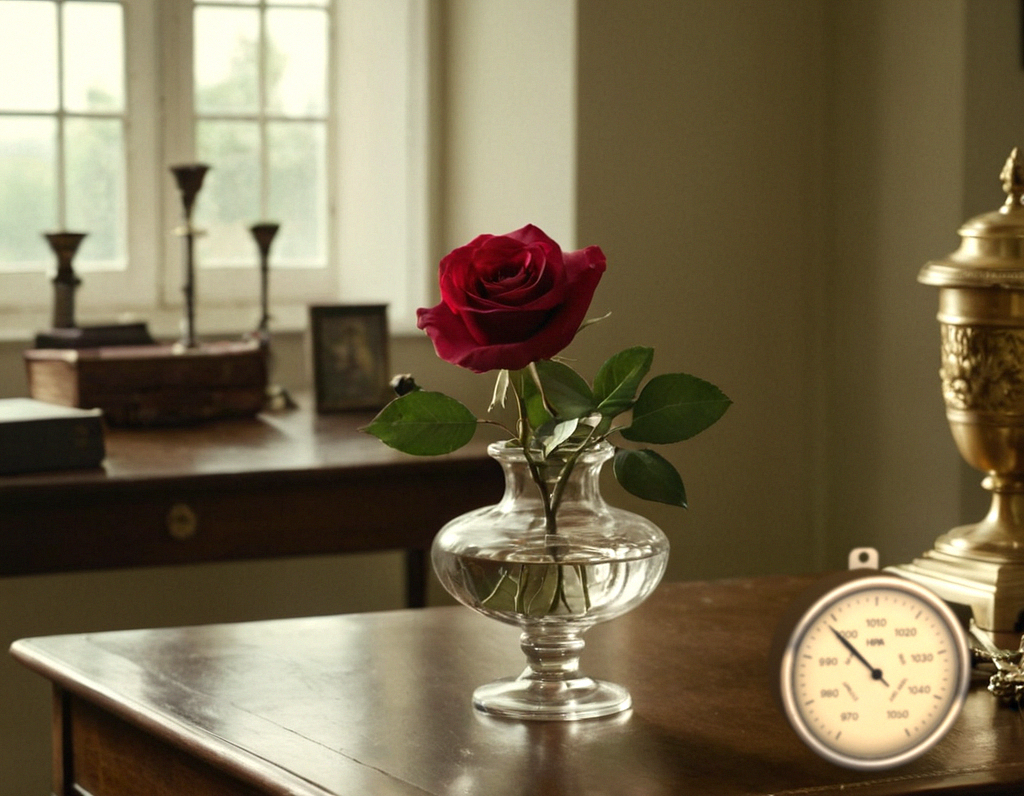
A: 998 (hPa)
